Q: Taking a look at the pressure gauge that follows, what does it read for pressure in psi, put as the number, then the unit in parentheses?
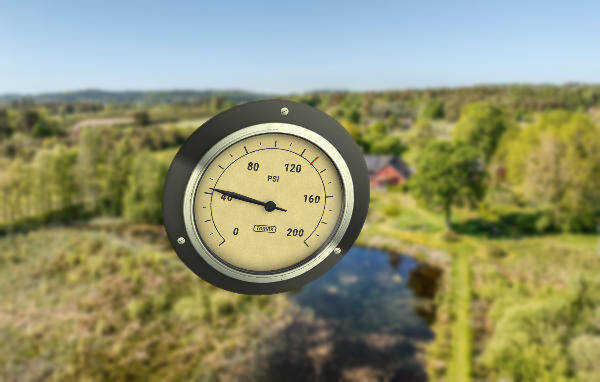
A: 45 (psi)
